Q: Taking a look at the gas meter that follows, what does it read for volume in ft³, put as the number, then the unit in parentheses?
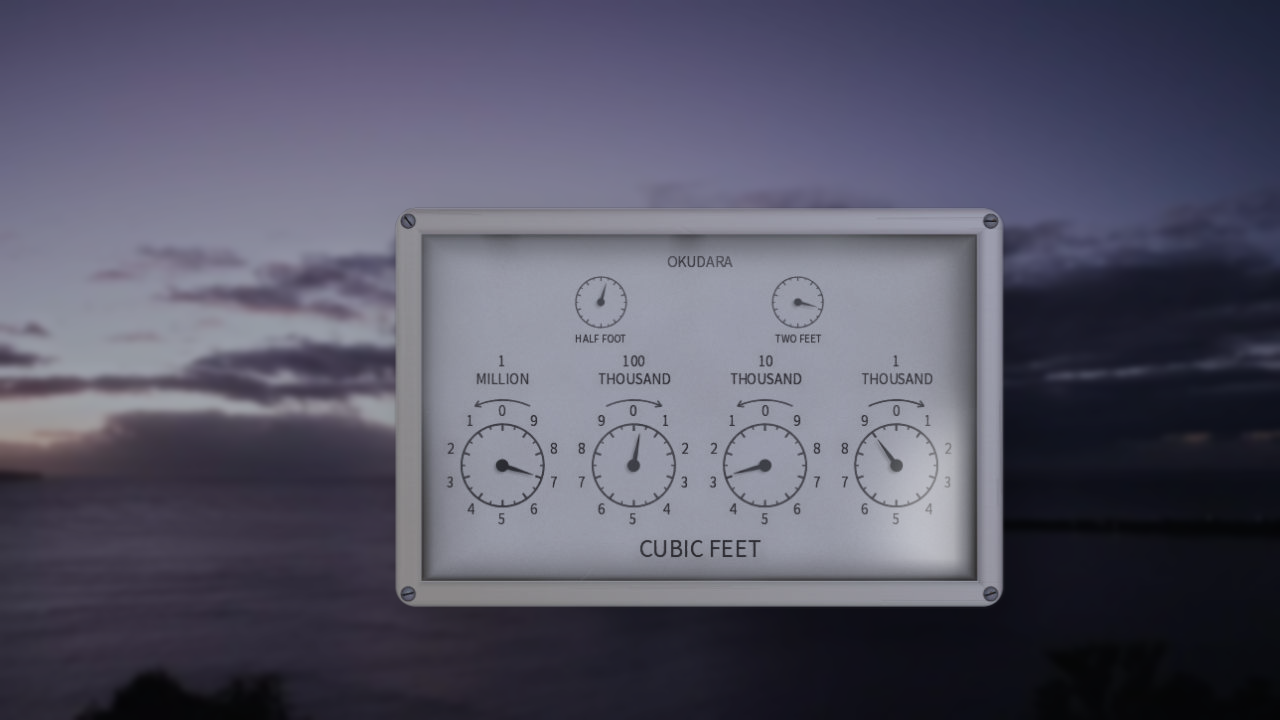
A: 702900 (ft³)
